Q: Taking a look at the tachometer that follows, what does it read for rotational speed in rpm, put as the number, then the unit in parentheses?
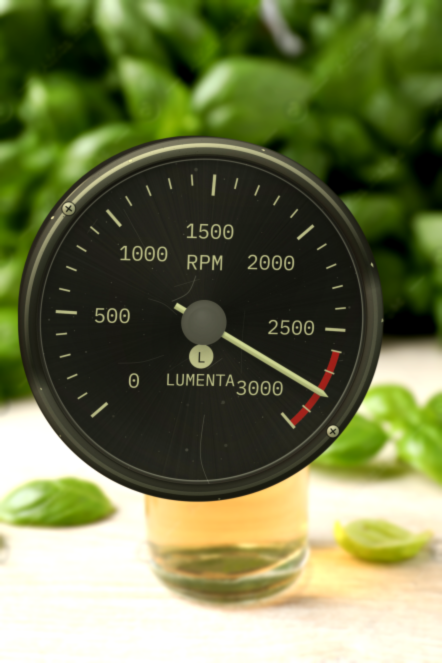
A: 2800 (rpm)
